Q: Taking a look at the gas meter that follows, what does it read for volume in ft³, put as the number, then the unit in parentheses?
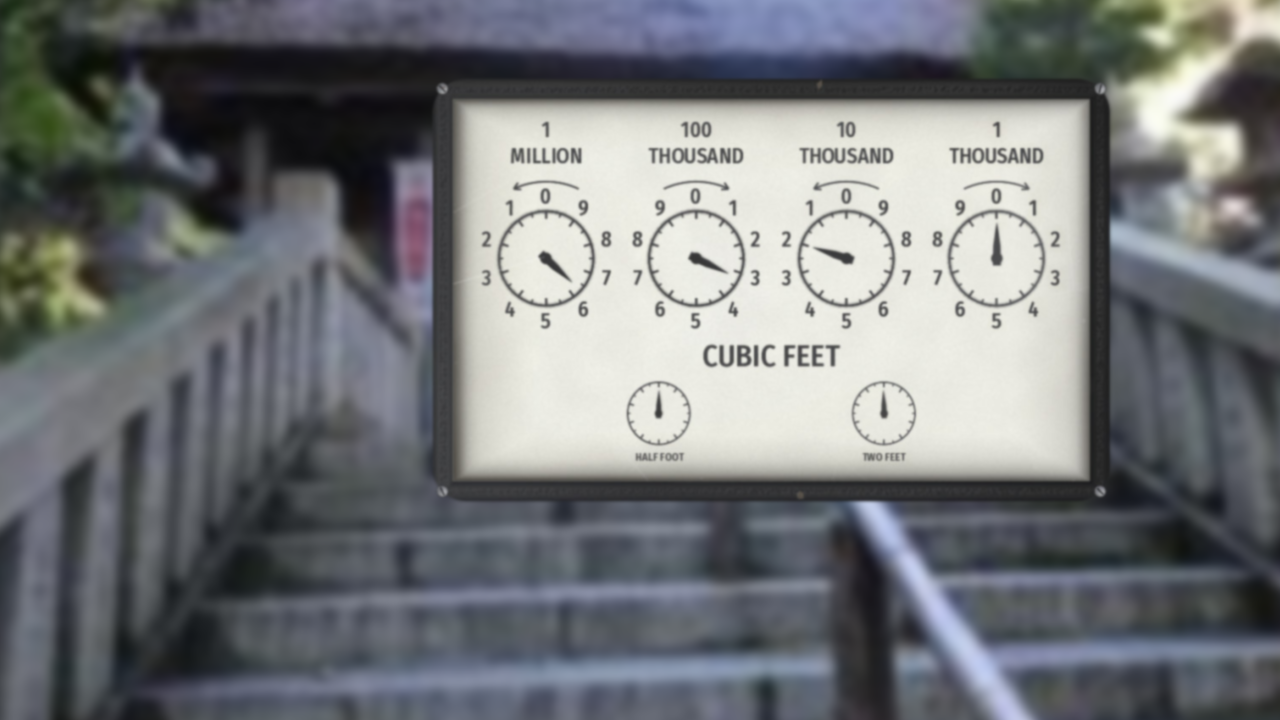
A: 632000 (ft³)
